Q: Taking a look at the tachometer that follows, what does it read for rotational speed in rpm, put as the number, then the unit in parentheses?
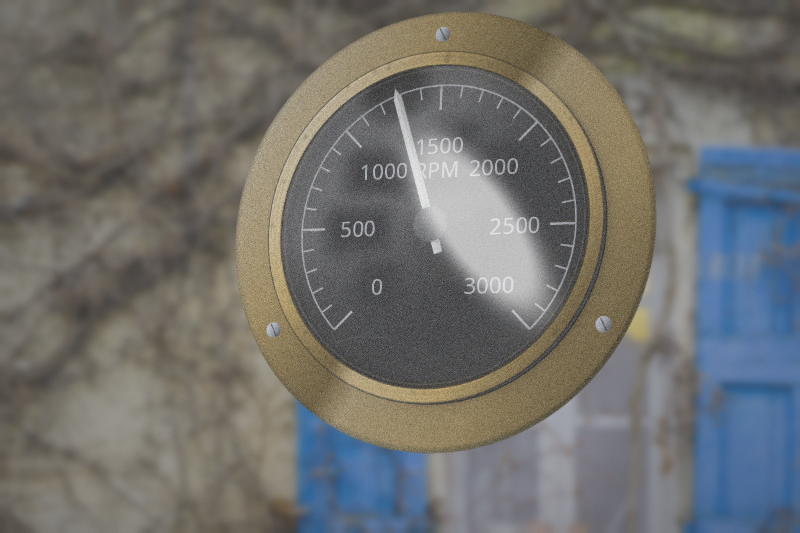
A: 1300 (rpm)
